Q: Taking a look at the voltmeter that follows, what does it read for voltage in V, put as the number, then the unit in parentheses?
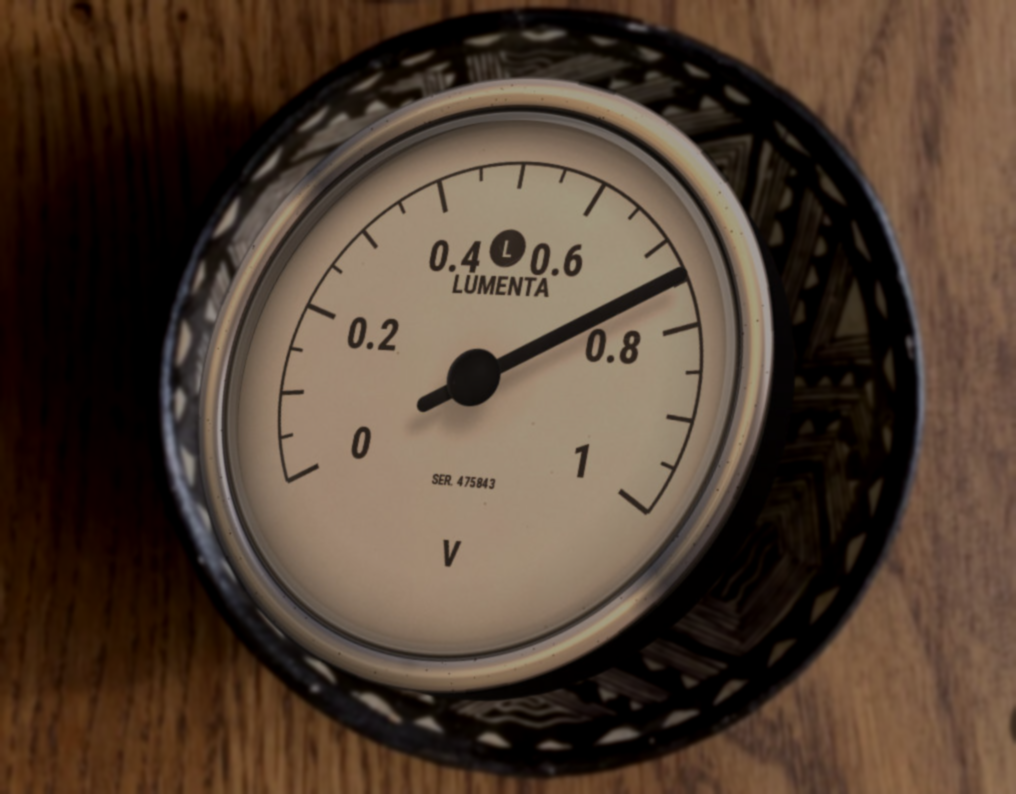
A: 0.75 (V)
